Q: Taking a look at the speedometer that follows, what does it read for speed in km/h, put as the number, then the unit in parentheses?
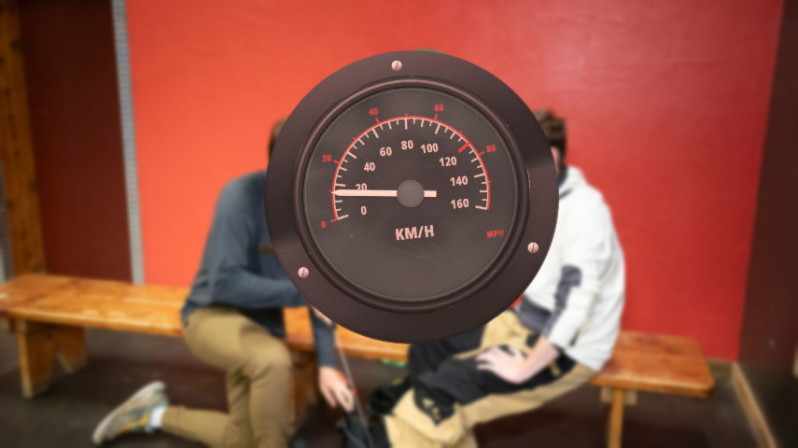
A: 15 (km/h)
